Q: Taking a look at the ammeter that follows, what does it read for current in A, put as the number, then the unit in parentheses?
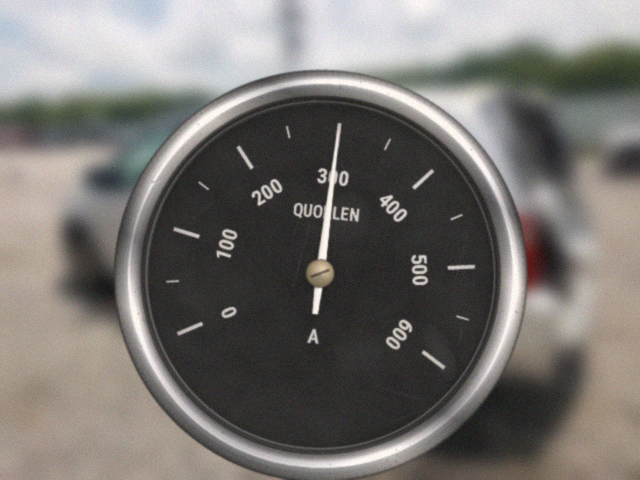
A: 300 (A)
